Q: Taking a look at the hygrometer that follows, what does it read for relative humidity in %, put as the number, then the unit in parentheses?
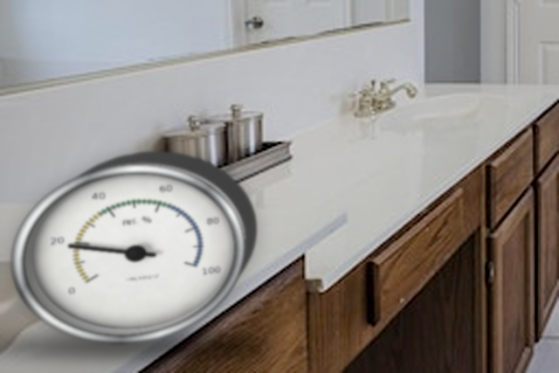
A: 20 (%)
